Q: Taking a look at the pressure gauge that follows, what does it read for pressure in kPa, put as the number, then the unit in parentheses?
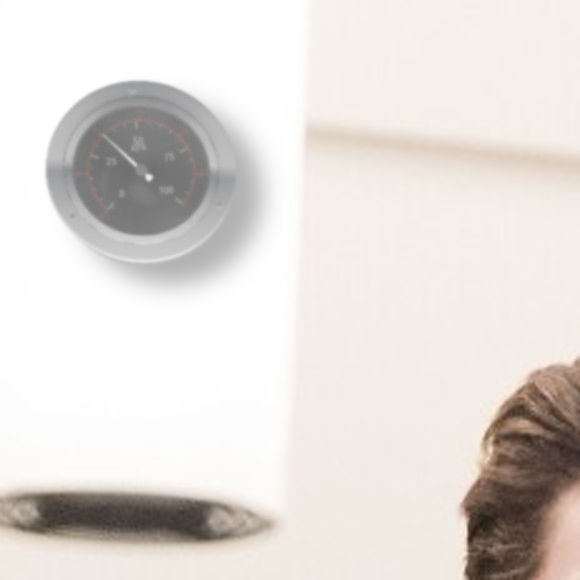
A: 35 (kPa)
